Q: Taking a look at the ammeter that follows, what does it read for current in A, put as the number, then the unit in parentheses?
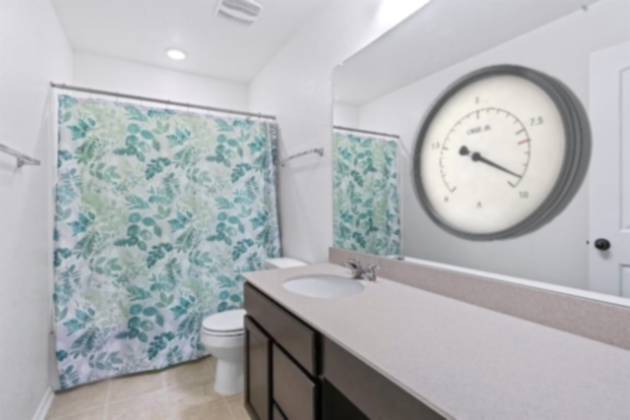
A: 9.5 (A)
